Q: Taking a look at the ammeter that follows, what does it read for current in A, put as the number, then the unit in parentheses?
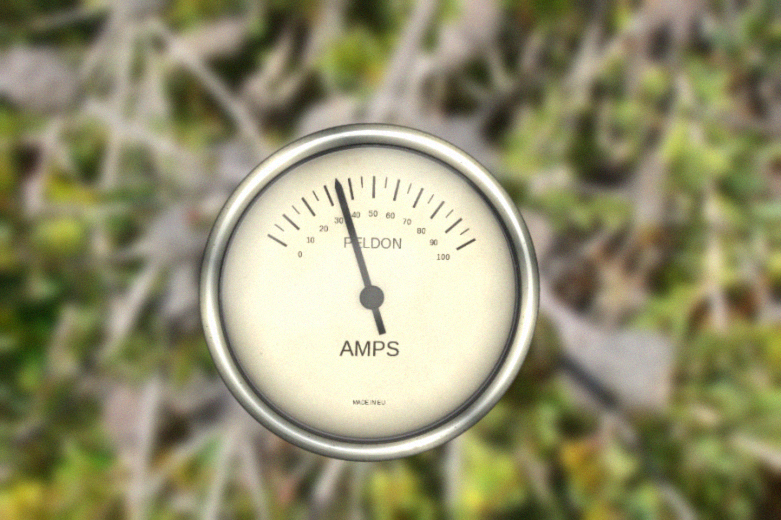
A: 35 (A)
